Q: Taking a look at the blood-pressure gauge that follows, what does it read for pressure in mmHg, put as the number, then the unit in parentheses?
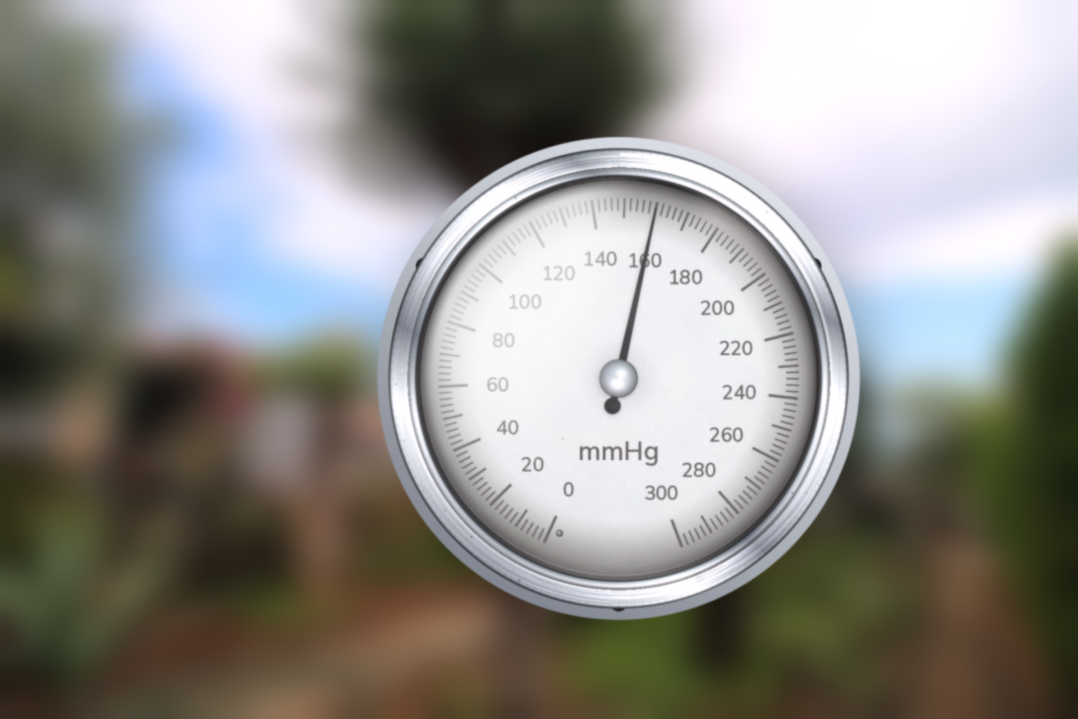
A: 160 (mmHg)
